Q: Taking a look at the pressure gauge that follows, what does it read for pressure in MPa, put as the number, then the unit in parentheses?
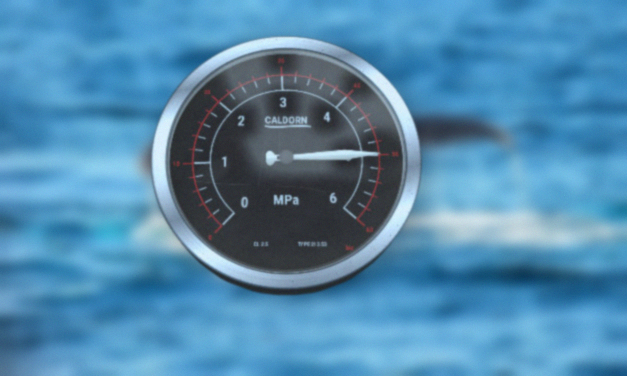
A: 5 (MPa)
